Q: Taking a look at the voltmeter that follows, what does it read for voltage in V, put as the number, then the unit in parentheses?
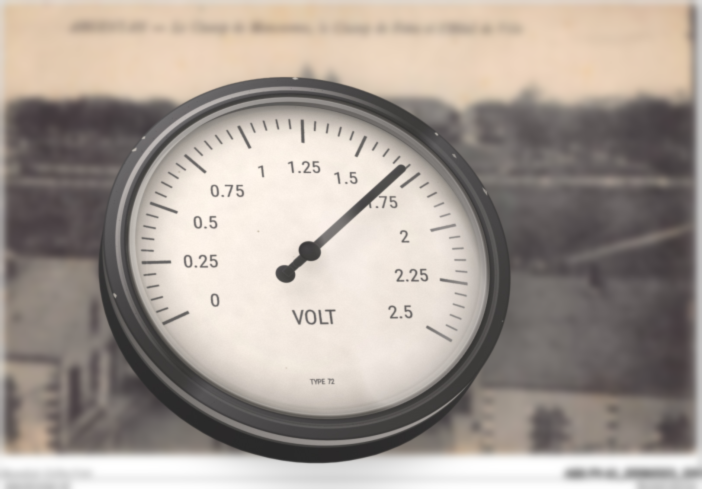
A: 1.7 (V)
